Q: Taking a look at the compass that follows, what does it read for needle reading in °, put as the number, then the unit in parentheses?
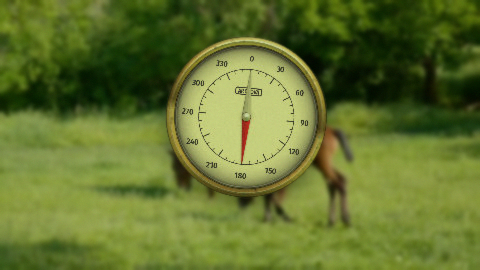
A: 180 (°)
